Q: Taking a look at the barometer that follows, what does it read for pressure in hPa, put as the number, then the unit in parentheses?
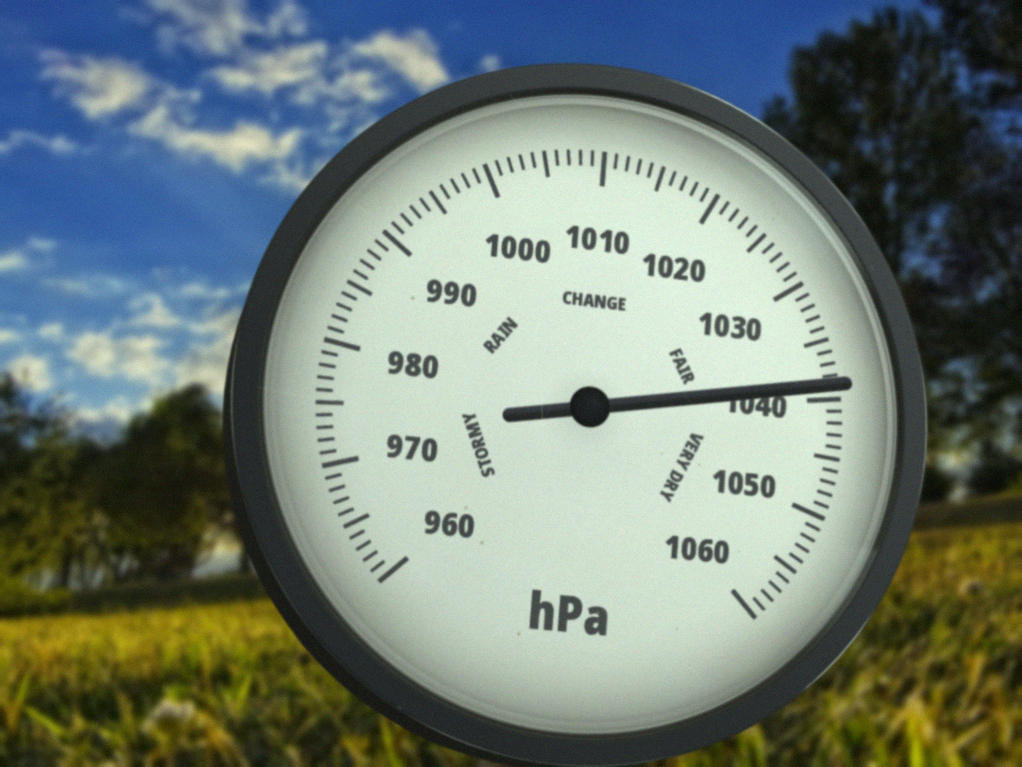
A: 1039 (hPa)
